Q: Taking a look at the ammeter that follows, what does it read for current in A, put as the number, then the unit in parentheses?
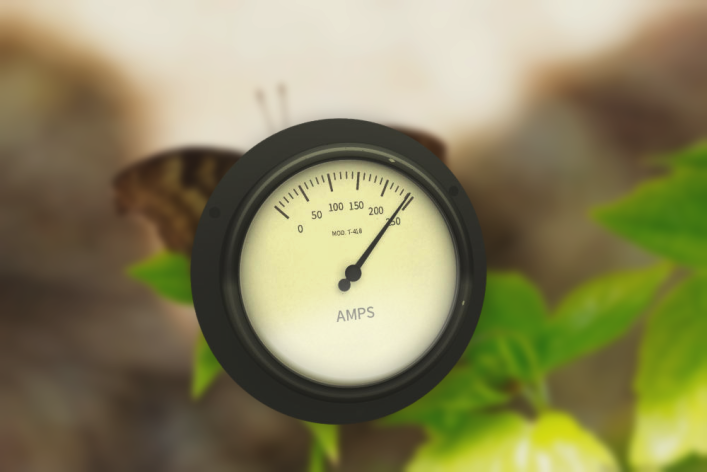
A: 240 (A)
